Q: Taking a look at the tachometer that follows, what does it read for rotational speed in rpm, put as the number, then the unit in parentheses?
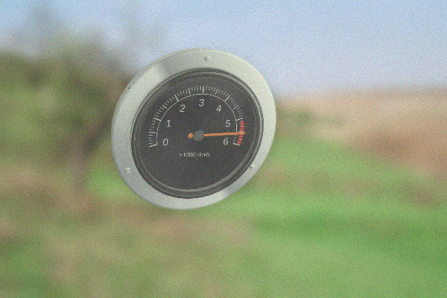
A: 5500 (rpm)
